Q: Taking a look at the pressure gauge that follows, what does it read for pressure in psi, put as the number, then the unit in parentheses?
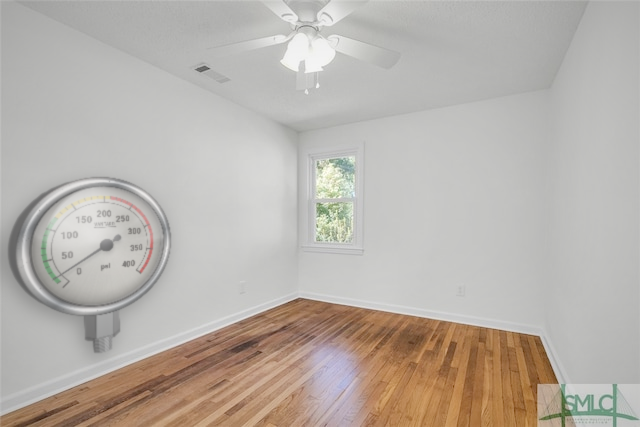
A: 20 (psi)
